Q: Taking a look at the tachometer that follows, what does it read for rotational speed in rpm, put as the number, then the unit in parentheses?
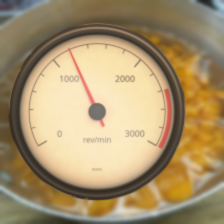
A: 1200 (rpm)
